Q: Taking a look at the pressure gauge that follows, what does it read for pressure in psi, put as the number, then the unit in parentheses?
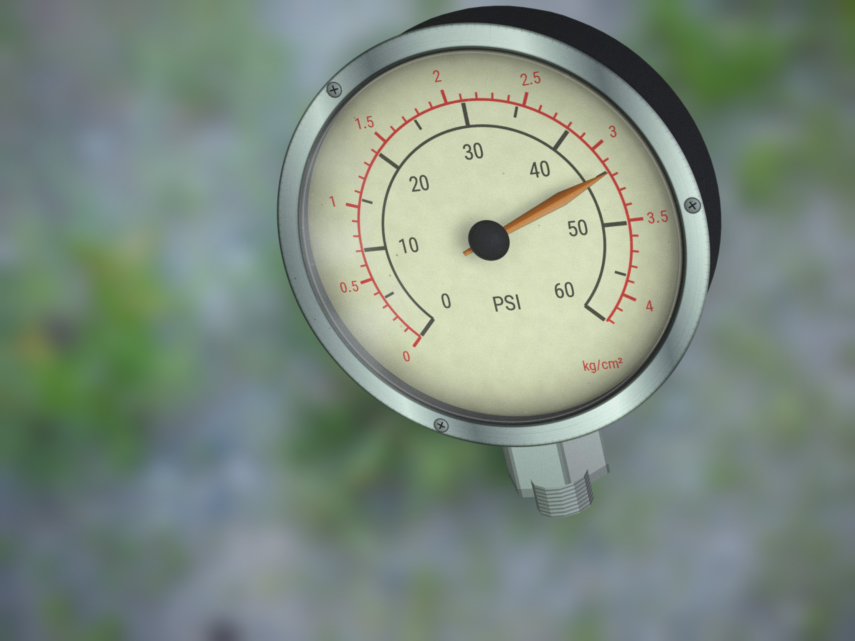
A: 45 (psi)
